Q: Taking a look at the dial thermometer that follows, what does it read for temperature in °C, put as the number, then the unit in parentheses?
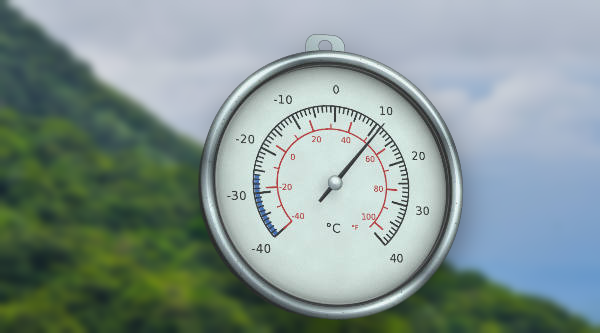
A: 11 (°C)
